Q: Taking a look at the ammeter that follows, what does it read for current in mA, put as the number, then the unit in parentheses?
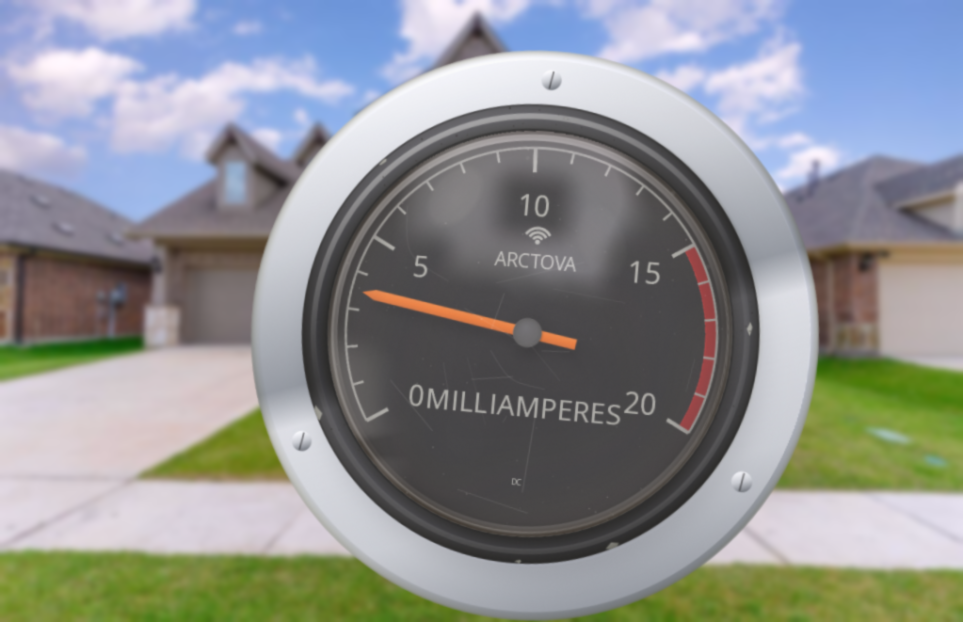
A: 3.5 (mA)
